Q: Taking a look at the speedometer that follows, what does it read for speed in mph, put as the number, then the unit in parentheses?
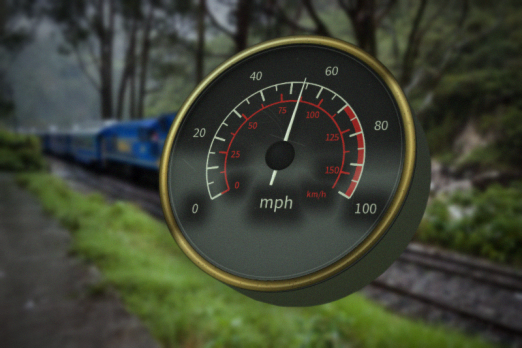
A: 55 (mph)
